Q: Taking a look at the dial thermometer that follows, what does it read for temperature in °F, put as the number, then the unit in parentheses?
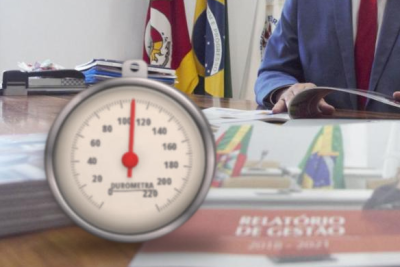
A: 110 (°F)
